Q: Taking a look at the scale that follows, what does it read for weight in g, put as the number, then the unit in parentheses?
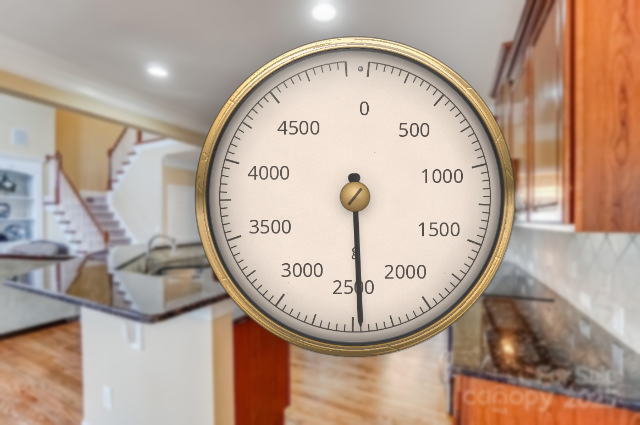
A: 2450 (g)
